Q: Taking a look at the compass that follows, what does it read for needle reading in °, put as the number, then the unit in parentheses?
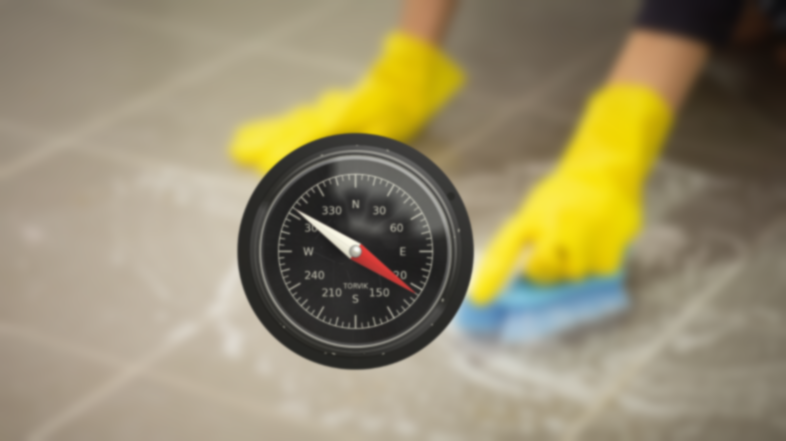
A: 125 (°)
